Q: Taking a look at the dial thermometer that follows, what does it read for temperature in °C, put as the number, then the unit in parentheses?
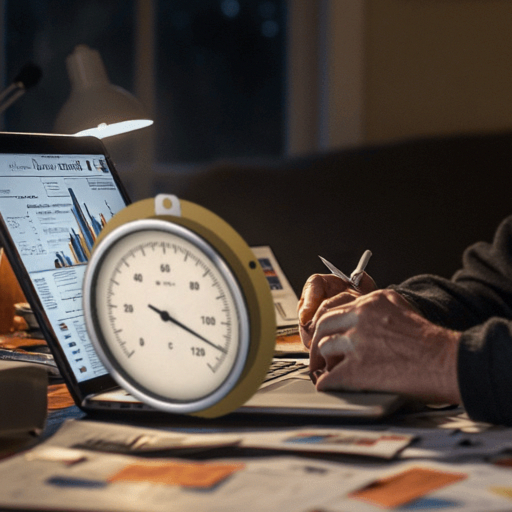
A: 110 (°C)
